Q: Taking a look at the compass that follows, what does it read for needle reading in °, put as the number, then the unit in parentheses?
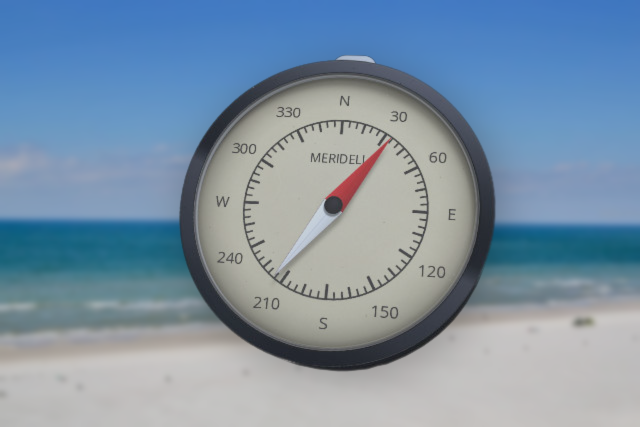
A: 35 (°)
